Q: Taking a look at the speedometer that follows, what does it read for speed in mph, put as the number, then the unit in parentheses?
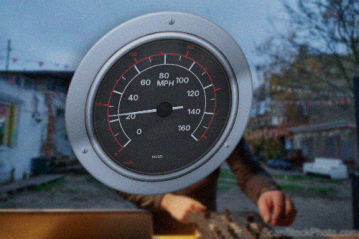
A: 25 (mph)
